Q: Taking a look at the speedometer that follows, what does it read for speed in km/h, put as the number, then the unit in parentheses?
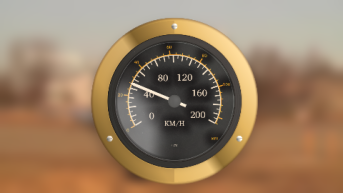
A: 45 (km/h)
